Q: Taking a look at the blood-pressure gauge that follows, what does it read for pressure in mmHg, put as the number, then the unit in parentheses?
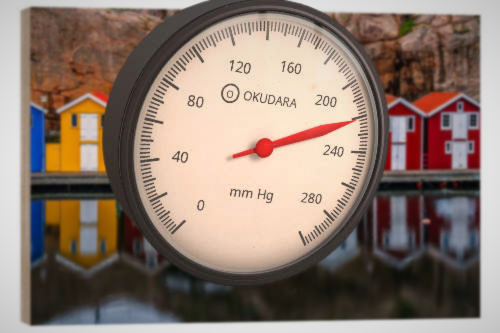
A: 220 (mmHg)
